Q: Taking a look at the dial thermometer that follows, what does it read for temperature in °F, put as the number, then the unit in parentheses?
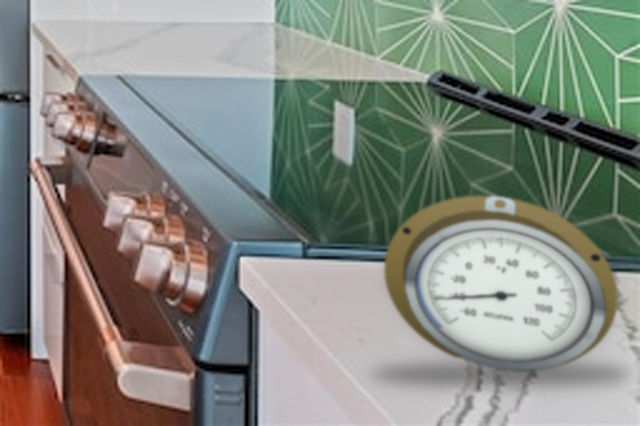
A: -40 (°F)
